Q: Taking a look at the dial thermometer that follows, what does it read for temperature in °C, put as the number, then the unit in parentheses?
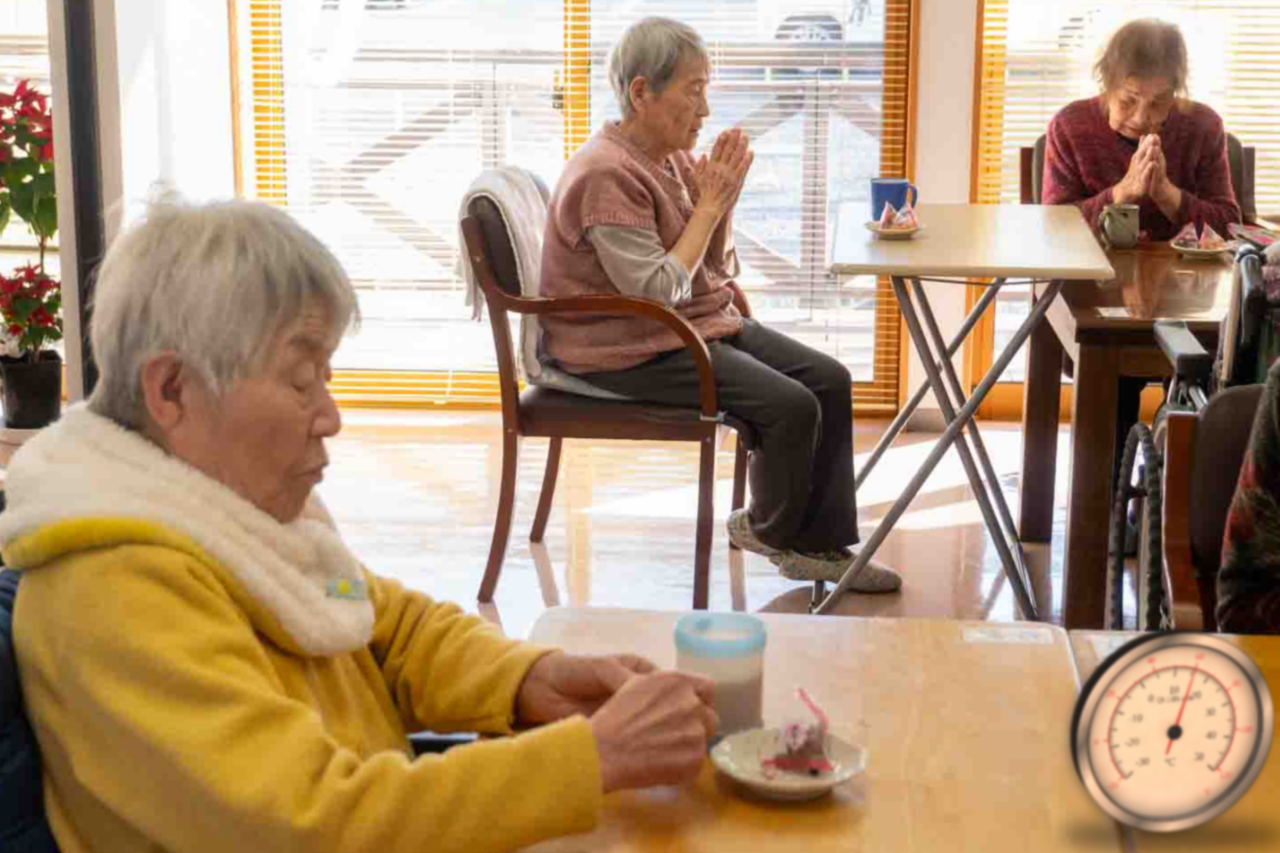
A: 15 (°C)
